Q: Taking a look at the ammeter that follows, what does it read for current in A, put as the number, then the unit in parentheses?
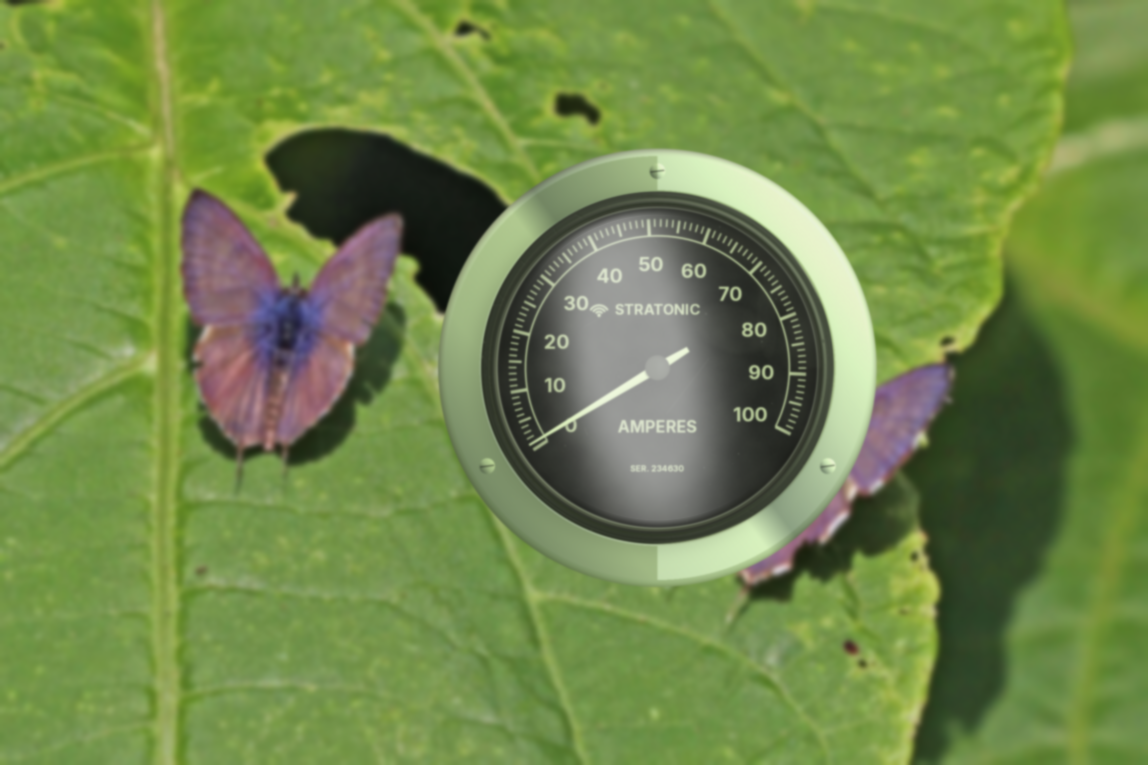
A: 1 (A)
